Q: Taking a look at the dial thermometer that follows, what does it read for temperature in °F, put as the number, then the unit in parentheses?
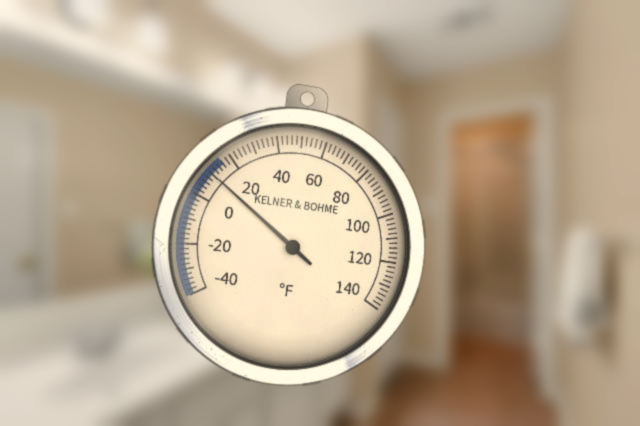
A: 10 (°F)
